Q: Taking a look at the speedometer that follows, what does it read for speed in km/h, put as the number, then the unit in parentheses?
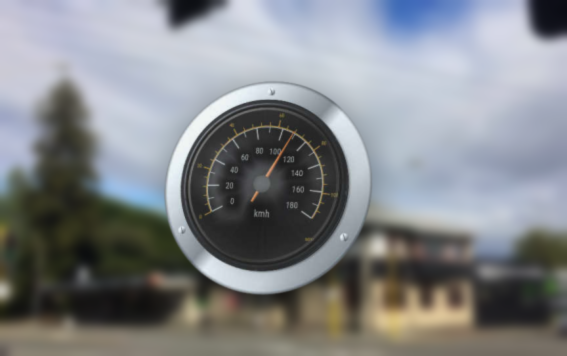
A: 110 (km/h)
